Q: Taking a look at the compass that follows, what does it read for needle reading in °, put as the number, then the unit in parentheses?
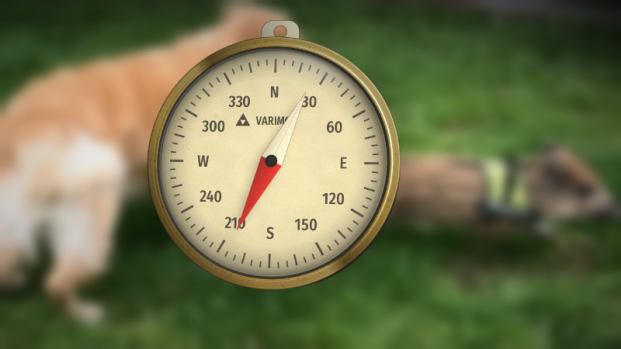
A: 205 (°)
